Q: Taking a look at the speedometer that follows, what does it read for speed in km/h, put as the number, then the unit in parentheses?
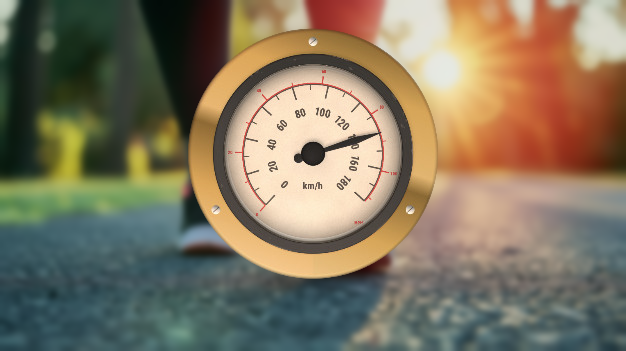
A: 140 (km/h)
